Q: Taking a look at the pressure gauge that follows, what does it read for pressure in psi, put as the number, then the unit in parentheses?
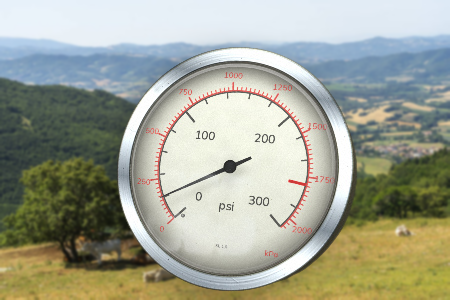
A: 20 (psi)
